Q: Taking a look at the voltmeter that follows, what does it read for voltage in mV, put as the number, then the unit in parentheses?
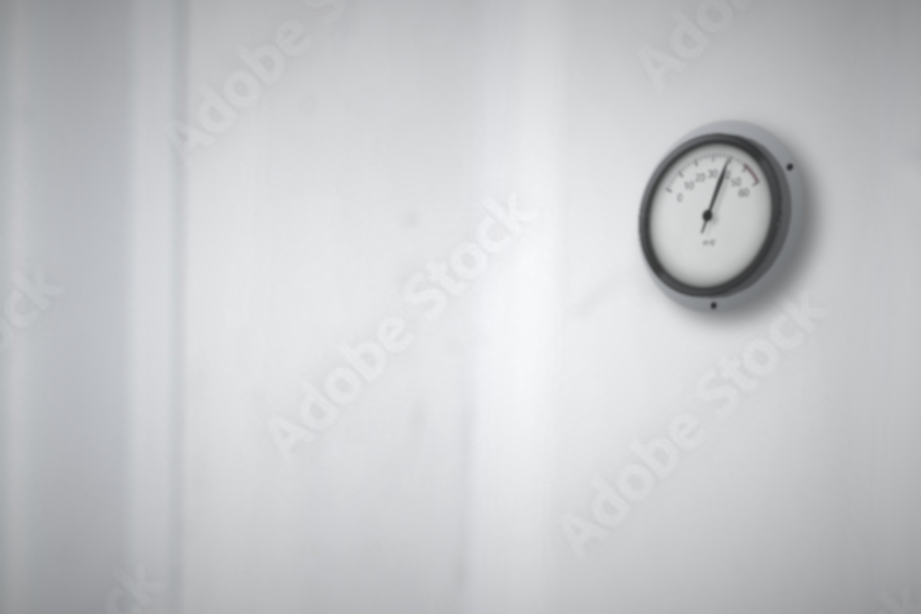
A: 40 (mV)
